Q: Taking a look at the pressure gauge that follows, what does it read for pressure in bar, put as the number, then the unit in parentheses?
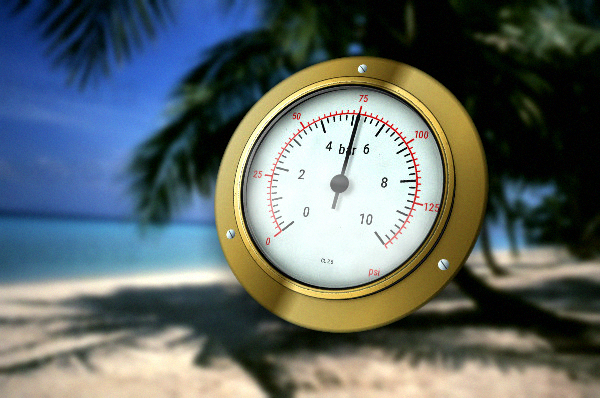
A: 5.2 (bar)
